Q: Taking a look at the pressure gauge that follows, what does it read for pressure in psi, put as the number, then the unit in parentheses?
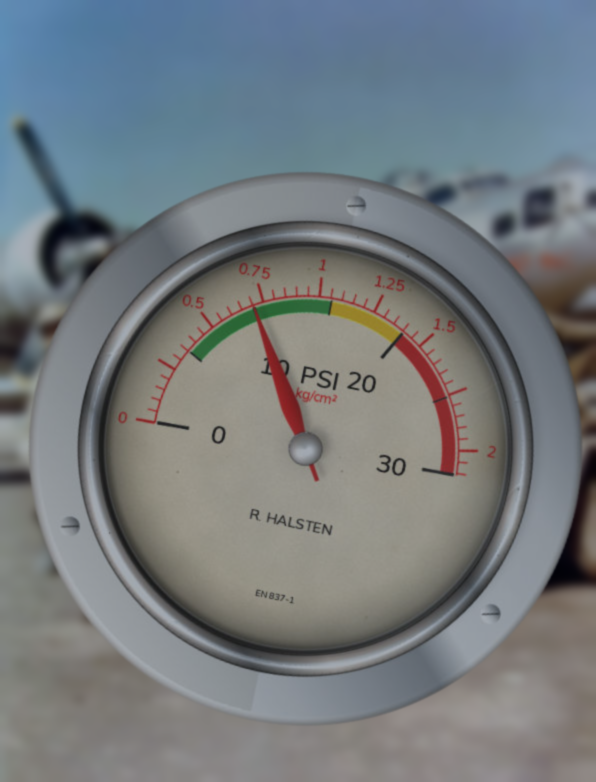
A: 10 (psi)
